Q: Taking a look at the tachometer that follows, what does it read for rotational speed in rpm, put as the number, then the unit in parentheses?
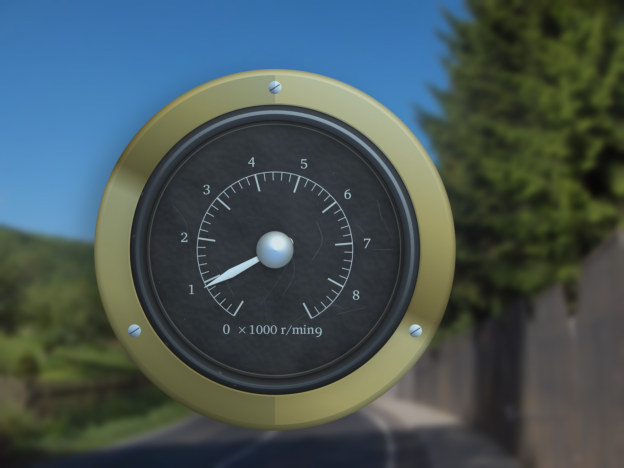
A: 900 (rpm)
